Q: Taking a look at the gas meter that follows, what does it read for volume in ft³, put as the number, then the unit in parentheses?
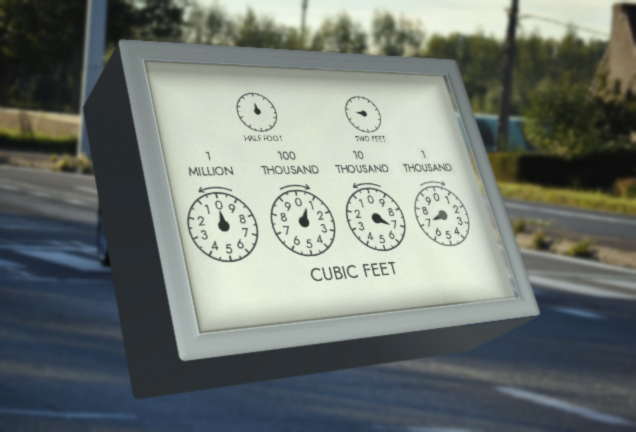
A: 6700 (ft³)
